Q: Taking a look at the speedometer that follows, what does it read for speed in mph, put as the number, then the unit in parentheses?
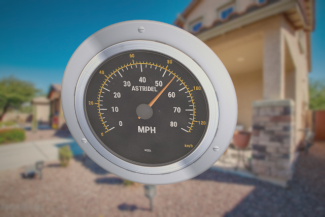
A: 54 (mph)
